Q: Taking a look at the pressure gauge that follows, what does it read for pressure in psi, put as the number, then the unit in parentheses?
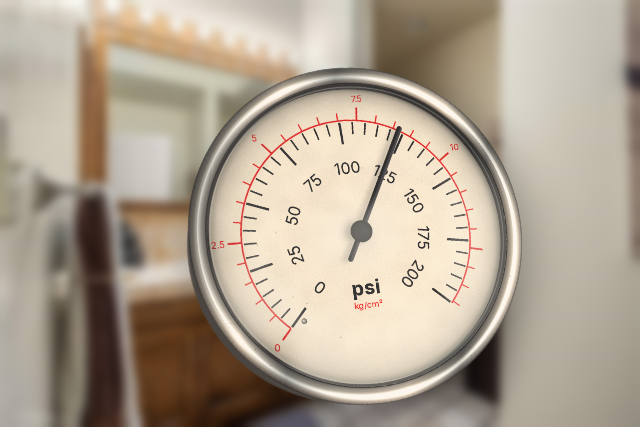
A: 122.5 (psi)
